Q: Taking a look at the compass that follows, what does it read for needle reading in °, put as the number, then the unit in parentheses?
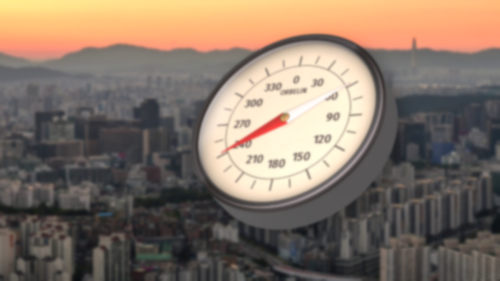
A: 240 (°)
